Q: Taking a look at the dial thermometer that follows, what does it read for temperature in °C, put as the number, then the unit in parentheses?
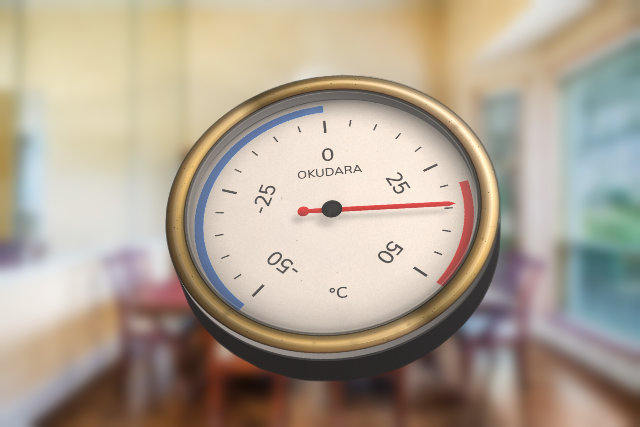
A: 35 (°C)
